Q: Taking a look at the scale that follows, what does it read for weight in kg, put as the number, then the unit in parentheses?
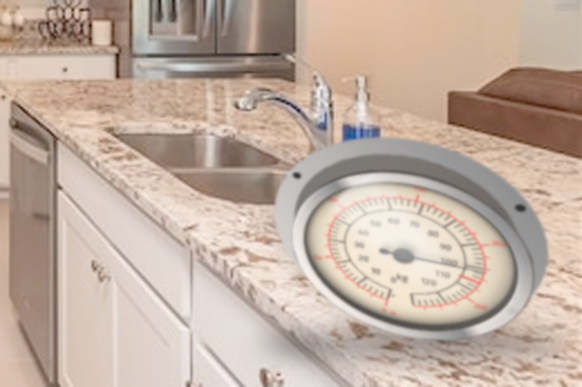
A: 100 (kg)
